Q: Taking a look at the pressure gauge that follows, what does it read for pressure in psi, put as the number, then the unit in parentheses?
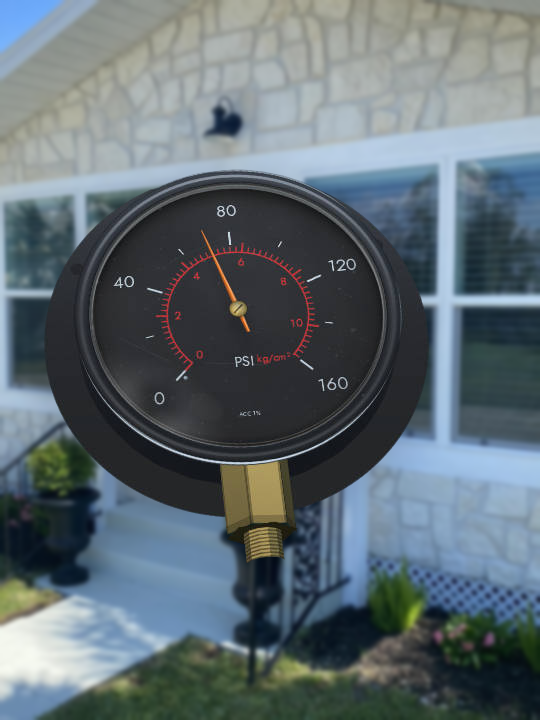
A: 70 (psi)
